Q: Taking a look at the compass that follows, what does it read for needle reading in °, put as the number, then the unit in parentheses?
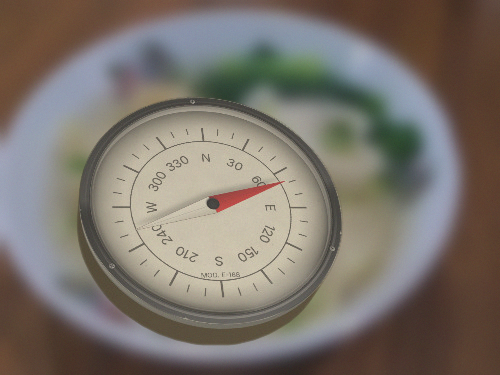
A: 70 (°)
